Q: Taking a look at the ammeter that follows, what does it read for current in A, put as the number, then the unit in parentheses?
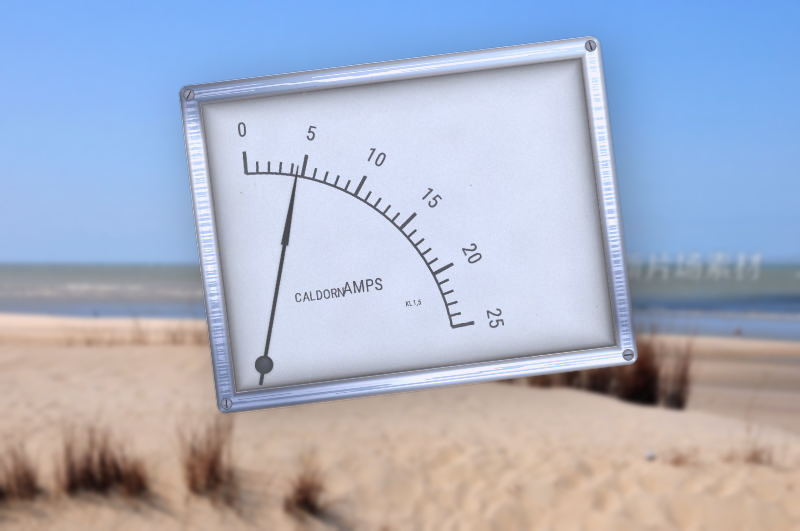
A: 4.5 (A)
